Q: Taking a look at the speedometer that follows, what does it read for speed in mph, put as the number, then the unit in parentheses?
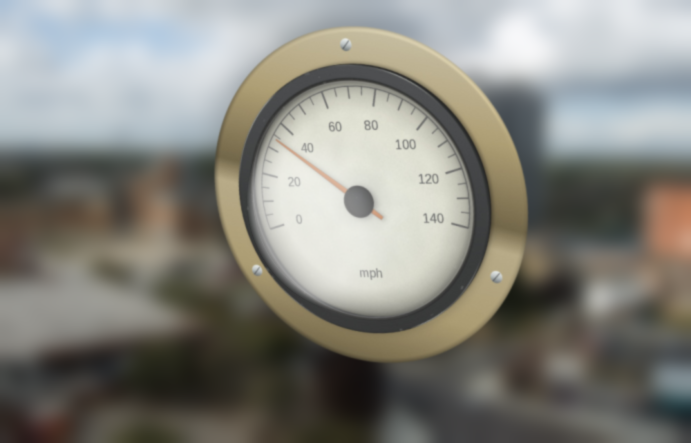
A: 35 (mph)
